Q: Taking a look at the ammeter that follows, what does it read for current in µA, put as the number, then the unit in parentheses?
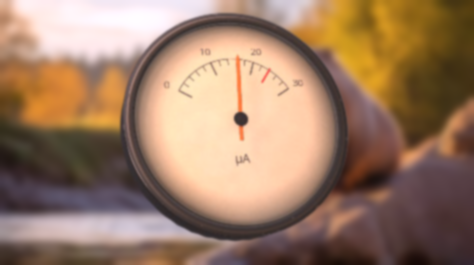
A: 16 (µA)
